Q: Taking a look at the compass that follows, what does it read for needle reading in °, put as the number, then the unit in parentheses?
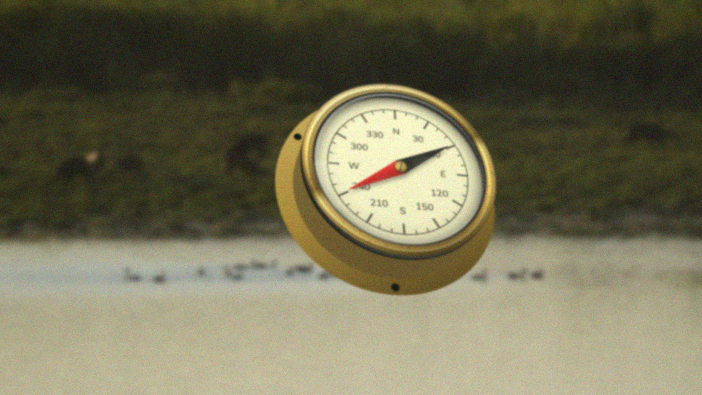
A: 240 (°)
